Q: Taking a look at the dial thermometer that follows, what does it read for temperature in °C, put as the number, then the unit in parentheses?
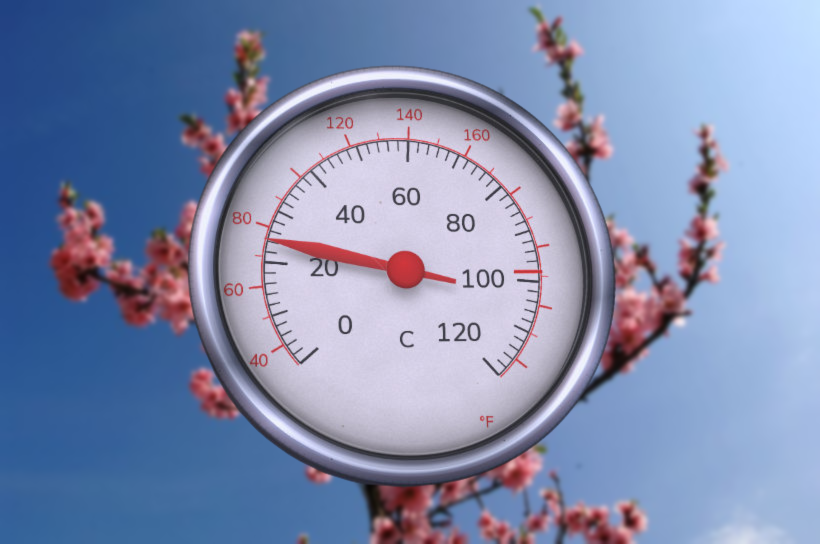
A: 24 (°C)
